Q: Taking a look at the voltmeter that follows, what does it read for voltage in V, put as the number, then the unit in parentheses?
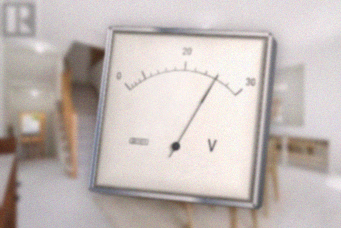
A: 26 (V)
